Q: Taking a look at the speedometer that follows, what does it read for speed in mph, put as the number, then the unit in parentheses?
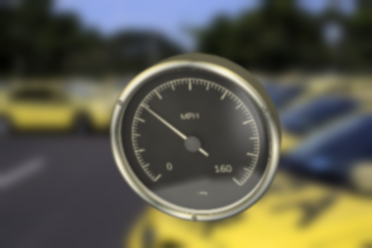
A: 50 (mph)
